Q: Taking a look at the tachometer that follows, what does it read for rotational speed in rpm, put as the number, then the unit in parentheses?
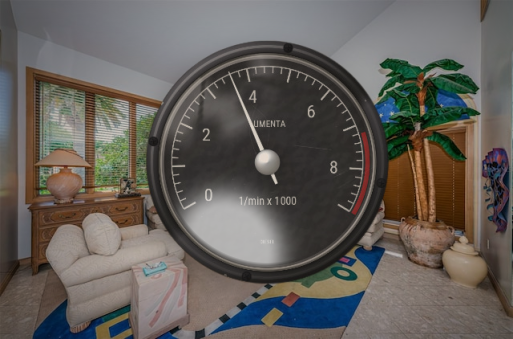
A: 3600 (rpm)
